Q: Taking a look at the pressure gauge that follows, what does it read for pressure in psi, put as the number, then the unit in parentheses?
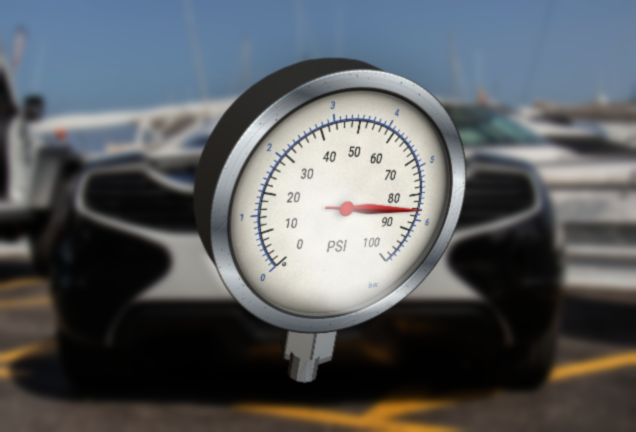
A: 84 (psi)
